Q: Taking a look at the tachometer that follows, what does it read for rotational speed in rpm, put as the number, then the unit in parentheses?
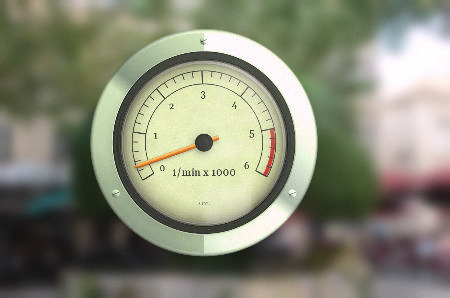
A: 300 (rpm)
